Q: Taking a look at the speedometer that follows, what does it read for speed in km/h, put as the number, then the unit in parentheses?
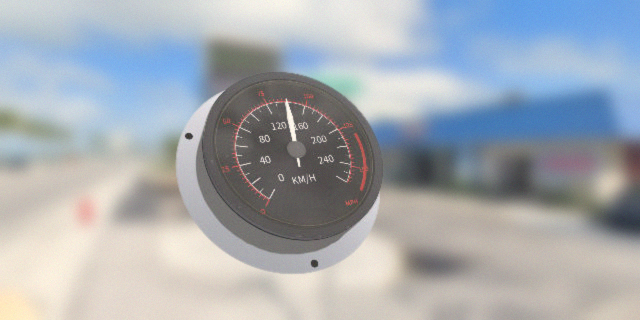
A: 140 (km/h)
